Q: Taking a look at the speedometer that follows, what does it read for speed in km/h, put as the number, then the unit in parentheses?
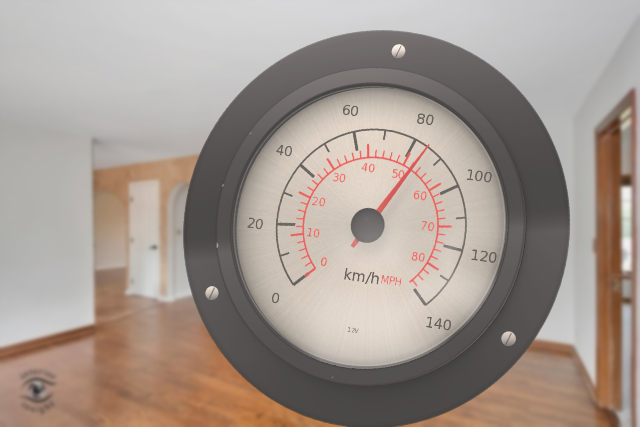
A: 85 (km/h)
